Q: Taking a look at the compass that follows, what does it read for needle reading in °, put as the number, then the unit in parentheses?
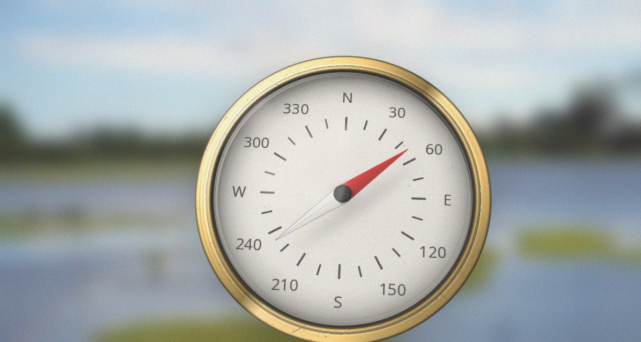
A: 52.5 (°)
